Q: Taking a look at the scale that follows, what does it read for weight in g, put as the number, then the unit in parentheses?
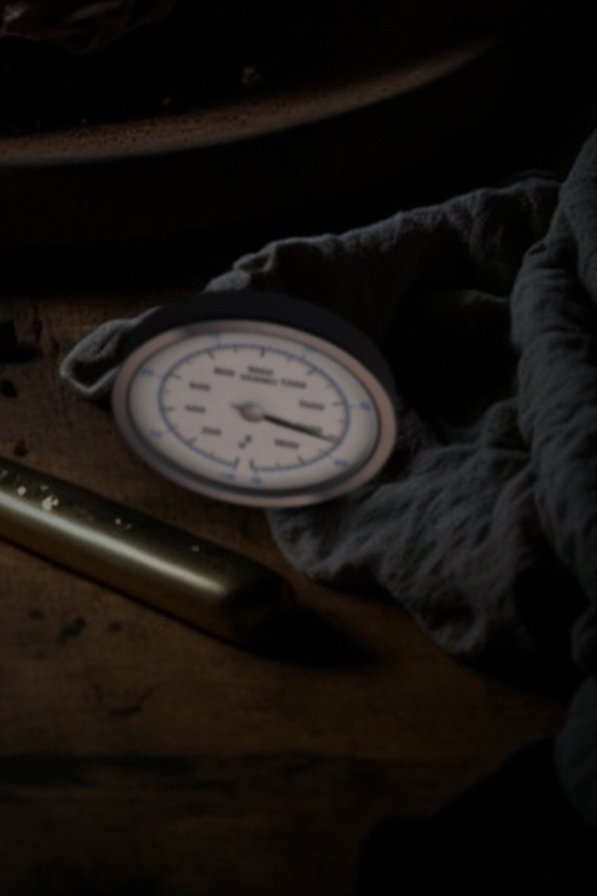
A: 1600 (g)
